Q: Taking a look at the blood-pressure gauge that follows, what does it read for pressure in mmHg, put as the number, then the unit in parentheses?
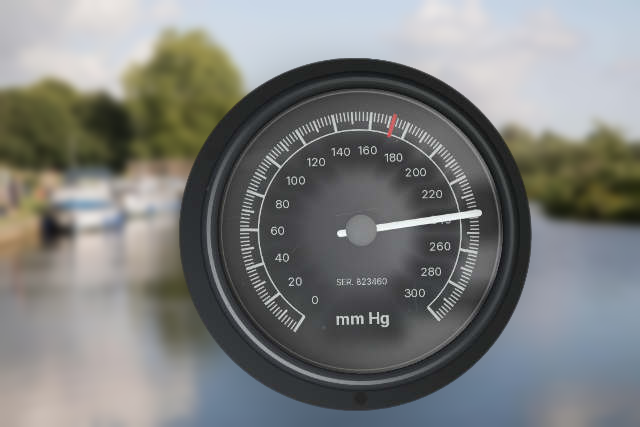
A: 240 (mmHg)
